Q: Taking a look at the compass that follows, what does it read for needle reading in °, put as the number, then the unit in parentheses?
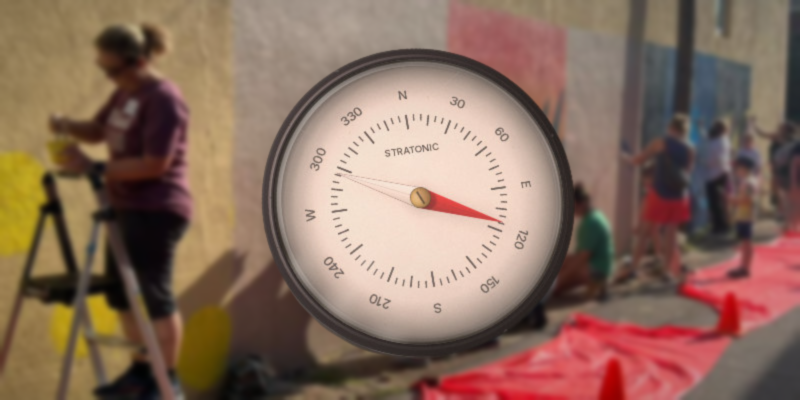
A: 115 (°)
